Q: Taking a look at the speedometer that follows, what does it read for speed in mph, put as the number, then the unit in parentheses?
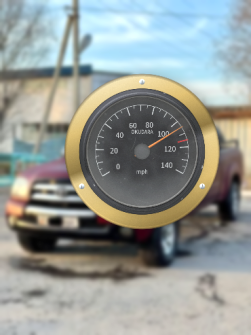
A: 105 (mph)
